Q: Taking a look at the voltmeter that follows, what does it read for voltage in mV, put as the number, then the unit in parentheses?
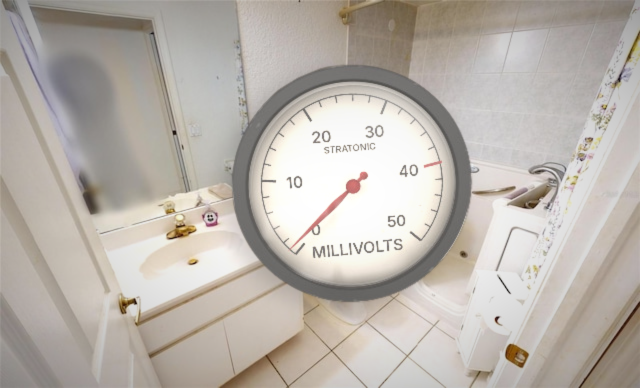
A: 1 (mV)
